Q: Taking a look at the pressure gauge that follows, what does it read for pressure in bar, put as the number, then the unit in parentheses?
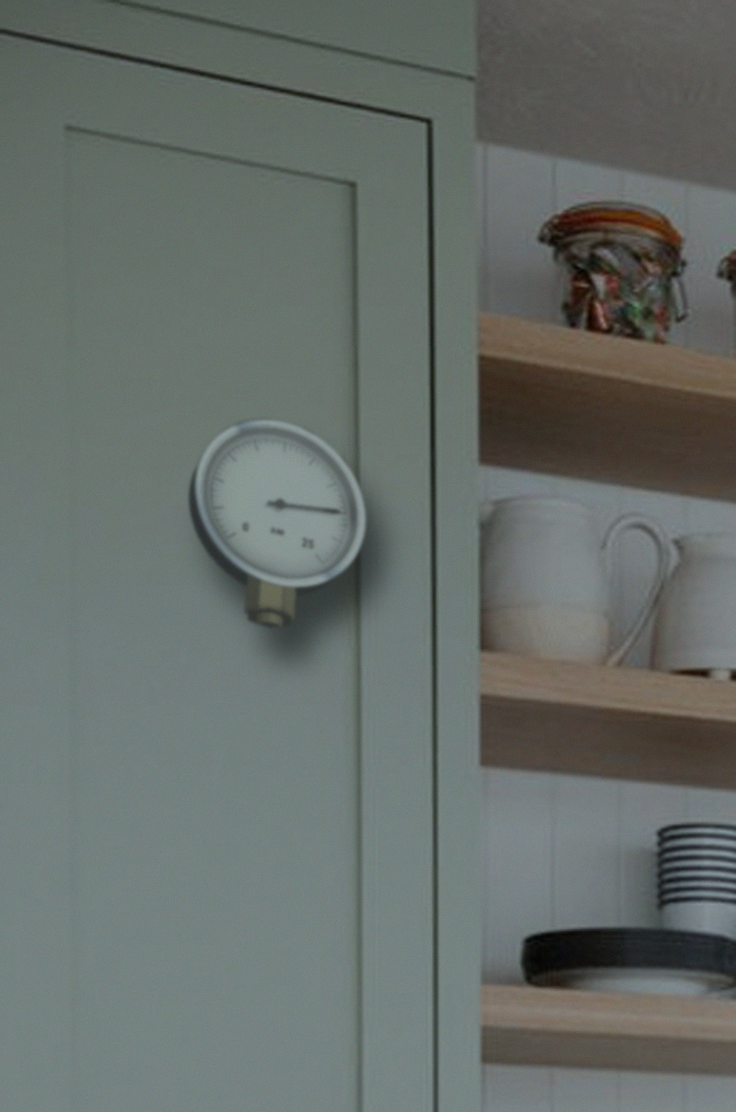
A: 20 (bar)
